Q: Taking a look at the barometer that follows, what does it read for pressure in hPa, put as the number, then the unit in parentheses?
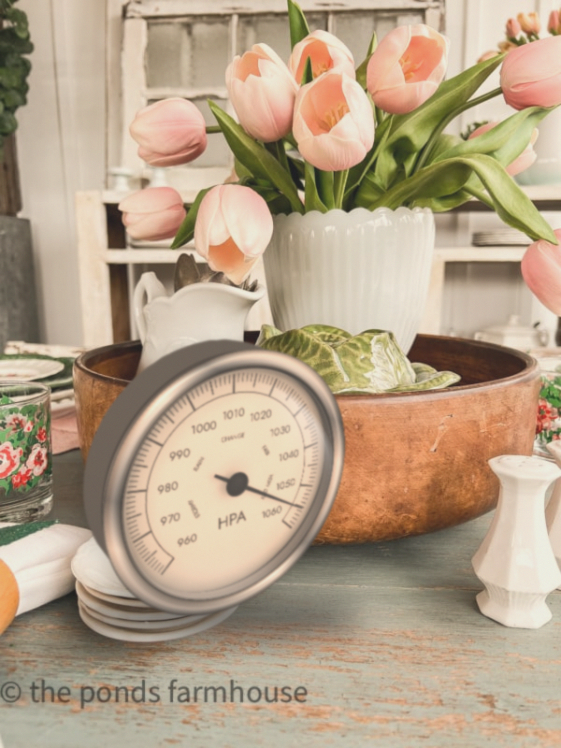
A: 1055 (hPa)
